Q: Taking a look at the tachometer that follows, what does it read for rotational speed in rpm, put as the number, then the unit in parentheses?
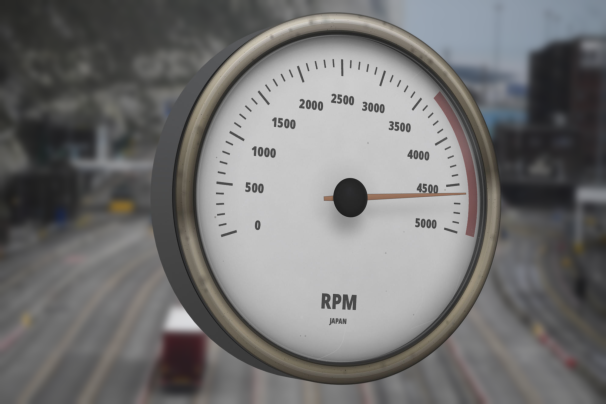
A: 4600 (rpm)
